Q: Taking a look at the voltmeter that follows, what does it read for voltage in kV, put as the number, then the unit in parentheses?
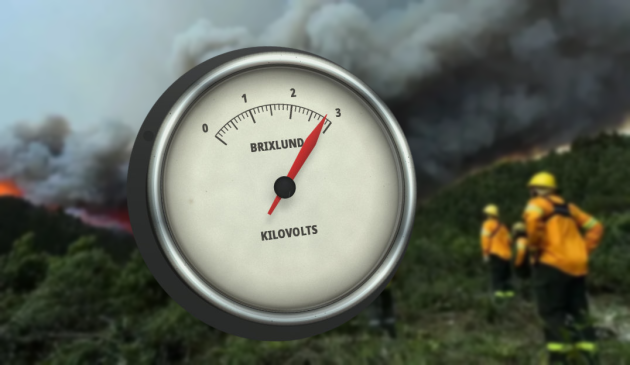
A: 2.8 (kV)
